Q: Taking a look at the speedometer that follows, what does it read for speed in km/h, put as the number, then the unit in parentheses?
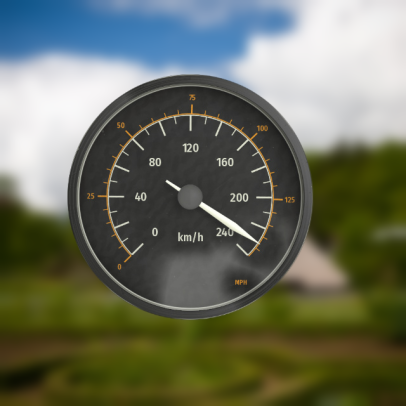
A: 230 (km/h)
